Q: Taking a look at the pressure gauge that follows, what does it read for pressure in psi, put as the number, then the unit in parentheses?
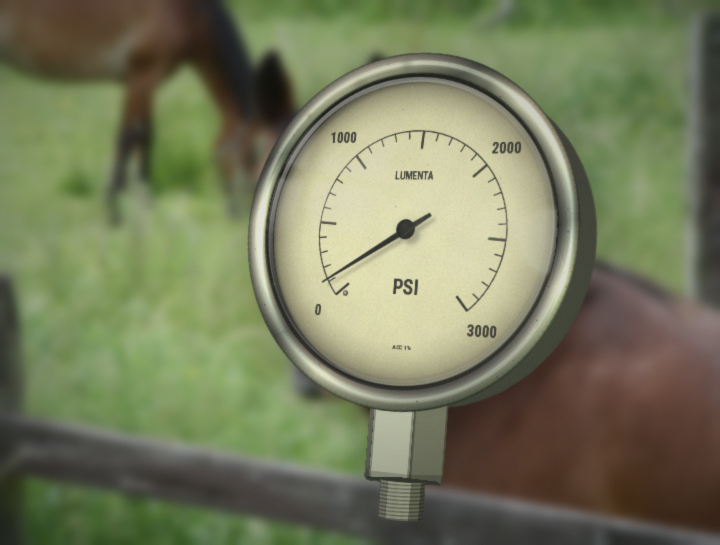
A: 100 (psi)
